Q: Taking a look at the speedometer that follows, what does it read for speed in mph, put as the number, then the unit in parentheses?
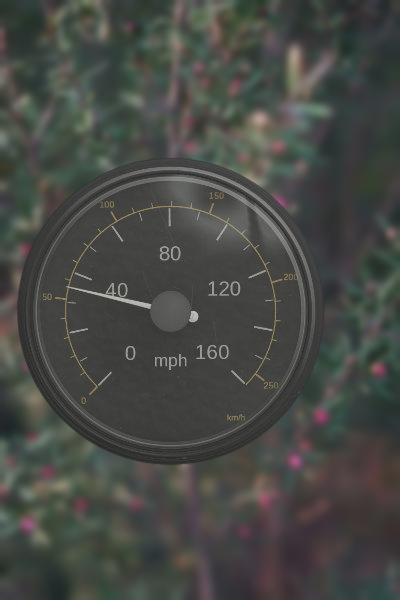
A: 35 (mph)
